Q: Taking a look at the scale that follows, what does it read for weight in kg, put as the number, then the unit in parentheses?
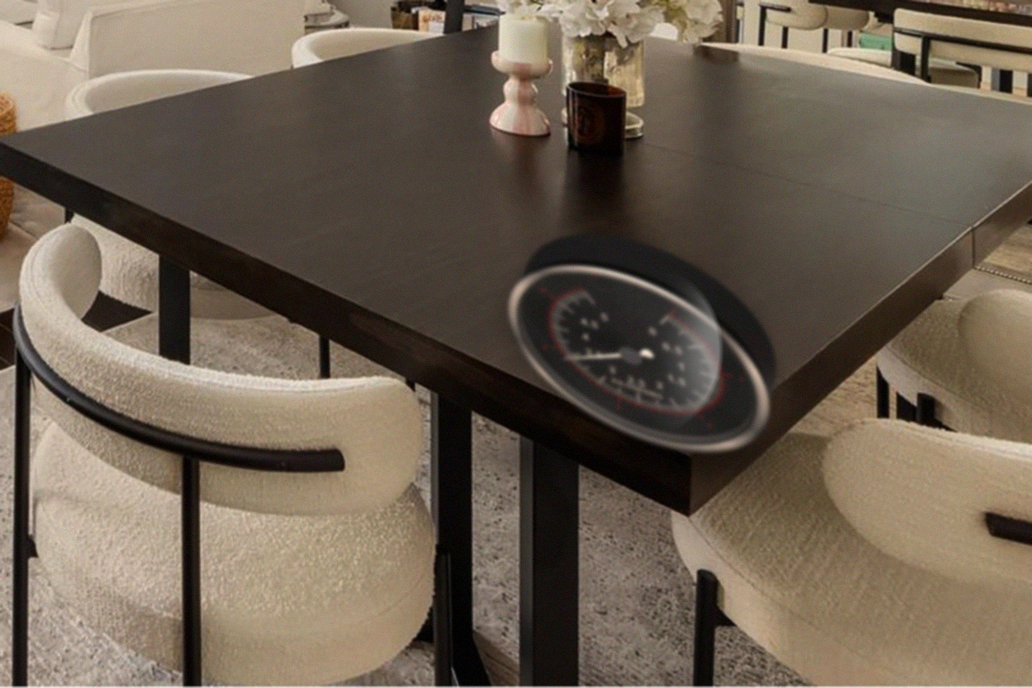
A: 3.5 (kg)
